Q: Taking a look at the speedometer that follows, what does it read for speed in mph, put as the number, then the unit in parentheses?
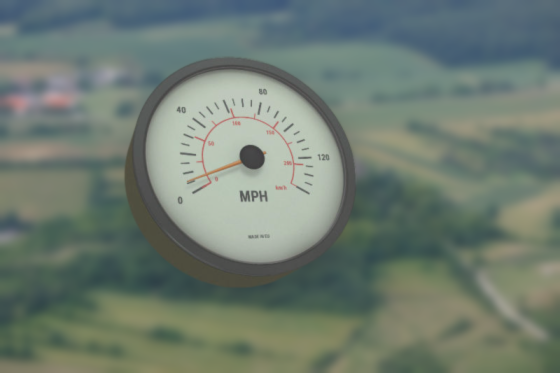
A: 5 (mph)
